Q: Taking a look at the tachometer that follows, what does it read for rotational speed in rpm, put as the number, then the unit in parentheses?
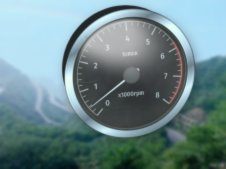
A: 400 (rpm)
